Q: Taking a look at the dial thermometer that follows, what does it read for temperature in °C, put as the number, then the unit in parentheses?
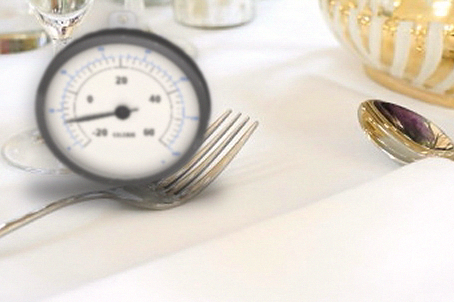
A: -10 (°C)
